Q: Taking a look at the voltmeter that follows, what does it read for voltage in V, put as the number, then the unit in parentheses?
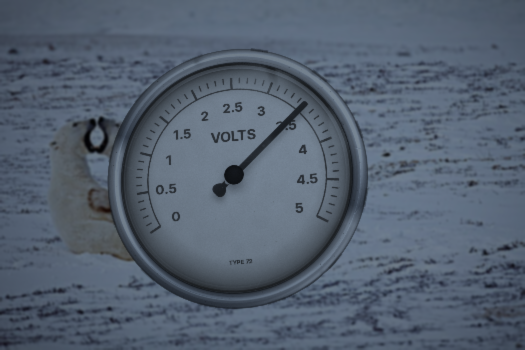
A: 3.5 (V)
